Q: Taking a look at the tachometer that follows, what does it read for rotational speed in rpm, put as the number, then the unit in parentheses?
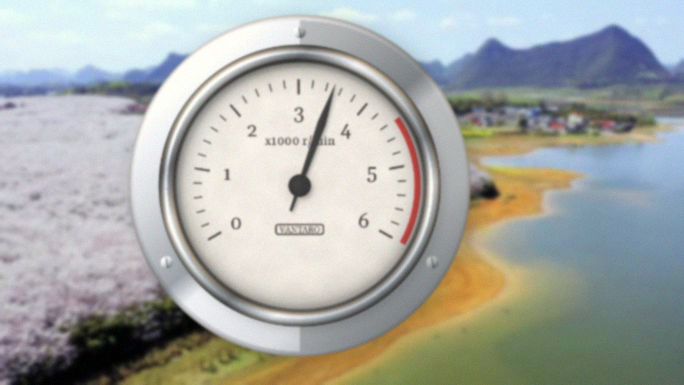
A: 3500 (rpm)
